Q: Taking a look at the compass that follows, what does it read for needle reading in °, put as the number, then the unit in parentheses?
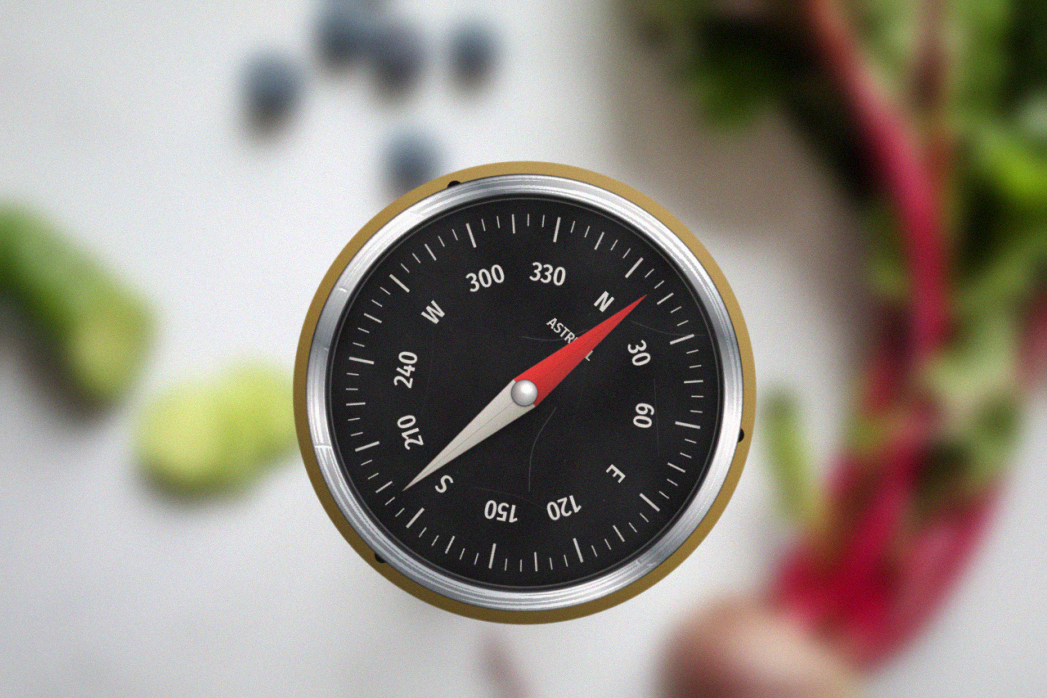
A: 10 (°)
